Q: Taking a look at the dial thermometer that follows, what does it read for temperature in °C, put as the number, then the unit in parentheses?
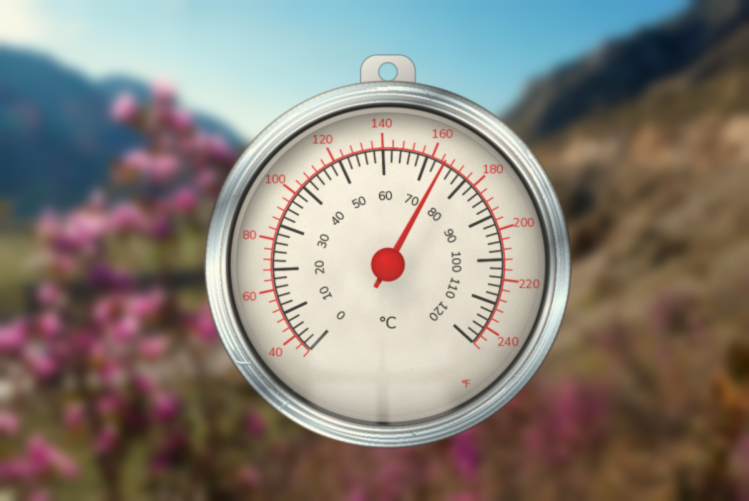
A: 74 (°C)
